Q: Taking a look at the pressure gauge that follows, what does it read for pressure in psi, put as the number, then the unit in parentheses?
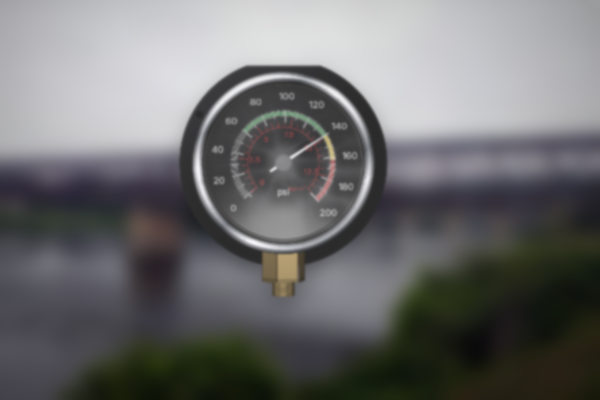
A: 140 (psi)
